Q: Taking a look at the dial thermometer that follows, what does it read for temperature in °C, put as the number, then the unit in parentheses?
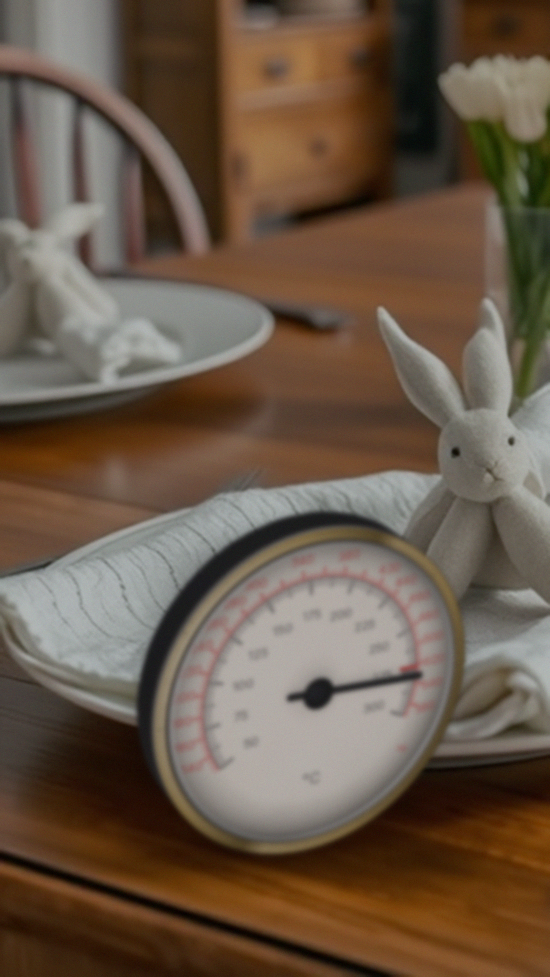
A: 275 (°C)
